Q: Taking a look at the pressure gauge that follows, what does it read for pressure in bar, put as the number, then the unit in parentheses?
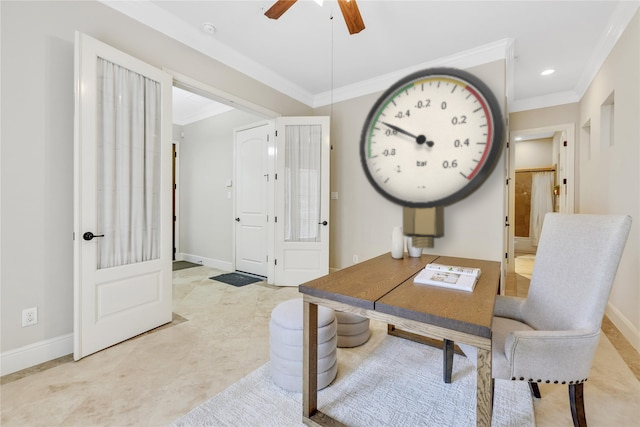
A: -0.55 (bar)
